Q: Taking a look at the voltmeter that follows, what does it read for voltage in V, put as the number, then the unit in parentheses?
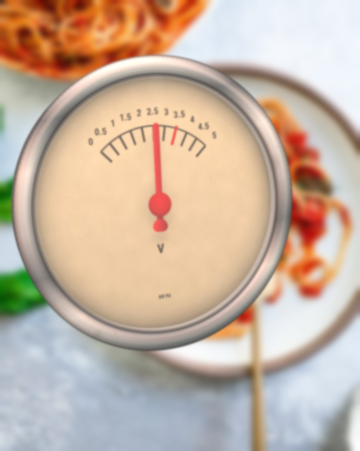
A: 2.5 (V)
